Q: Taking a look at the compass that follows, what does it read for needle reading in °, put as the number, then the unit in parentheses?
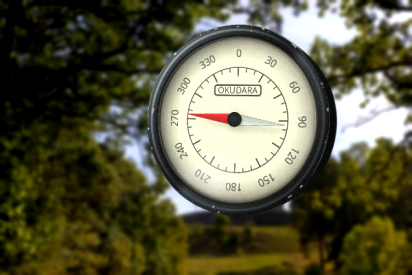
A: 275 (°)
